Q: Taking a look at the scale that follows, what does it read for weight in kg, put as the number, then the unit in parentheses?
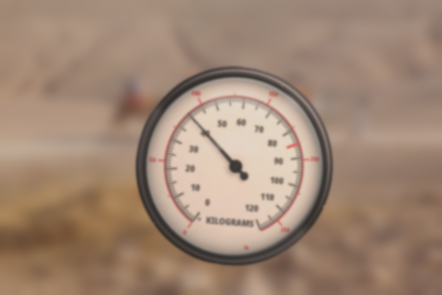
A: 40 (kg)
